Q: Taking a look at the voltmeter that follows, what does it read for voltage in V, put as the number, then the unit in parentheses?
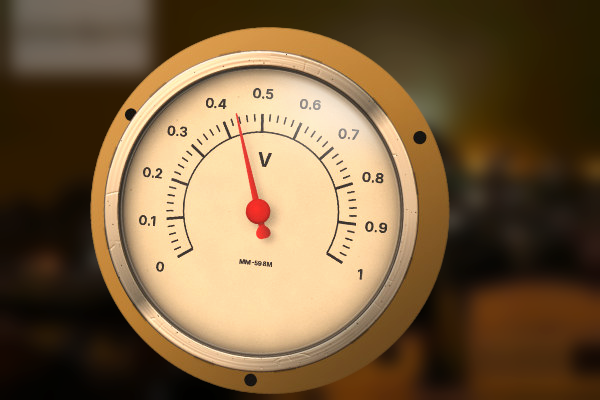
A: 0.44 (V)
